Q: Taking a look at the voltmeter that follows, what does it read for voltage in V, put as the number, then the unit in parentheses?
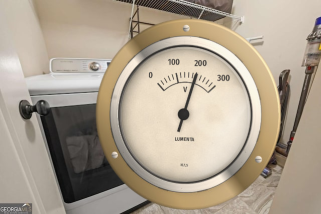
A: 200 (V)
